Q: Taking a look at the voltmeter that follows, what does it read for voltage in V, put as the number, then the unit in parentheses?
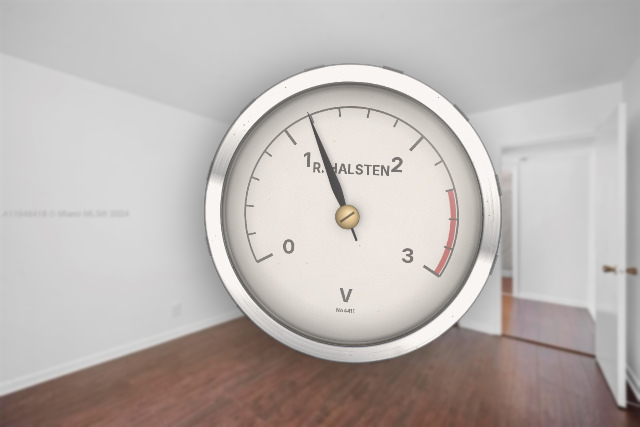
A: 1.2 (V)
